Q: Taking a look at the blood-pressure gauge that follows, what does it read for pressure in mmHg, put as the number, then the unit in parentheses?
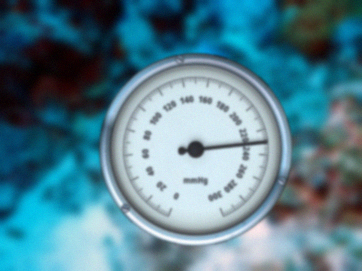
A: 230 (mmHg)
